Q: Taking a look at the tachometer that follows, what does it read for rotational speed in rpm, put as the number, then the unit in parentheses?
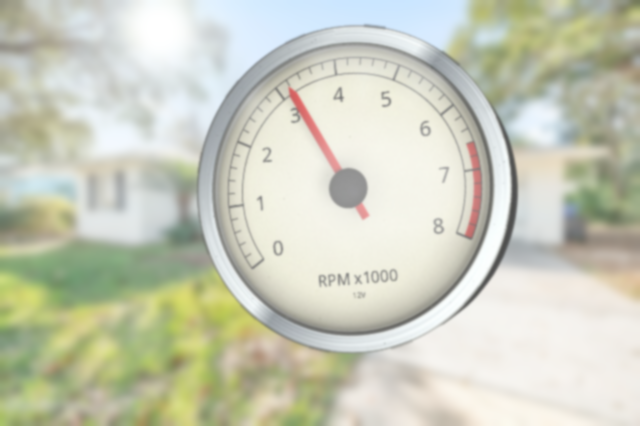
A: 3200 (rpm)
